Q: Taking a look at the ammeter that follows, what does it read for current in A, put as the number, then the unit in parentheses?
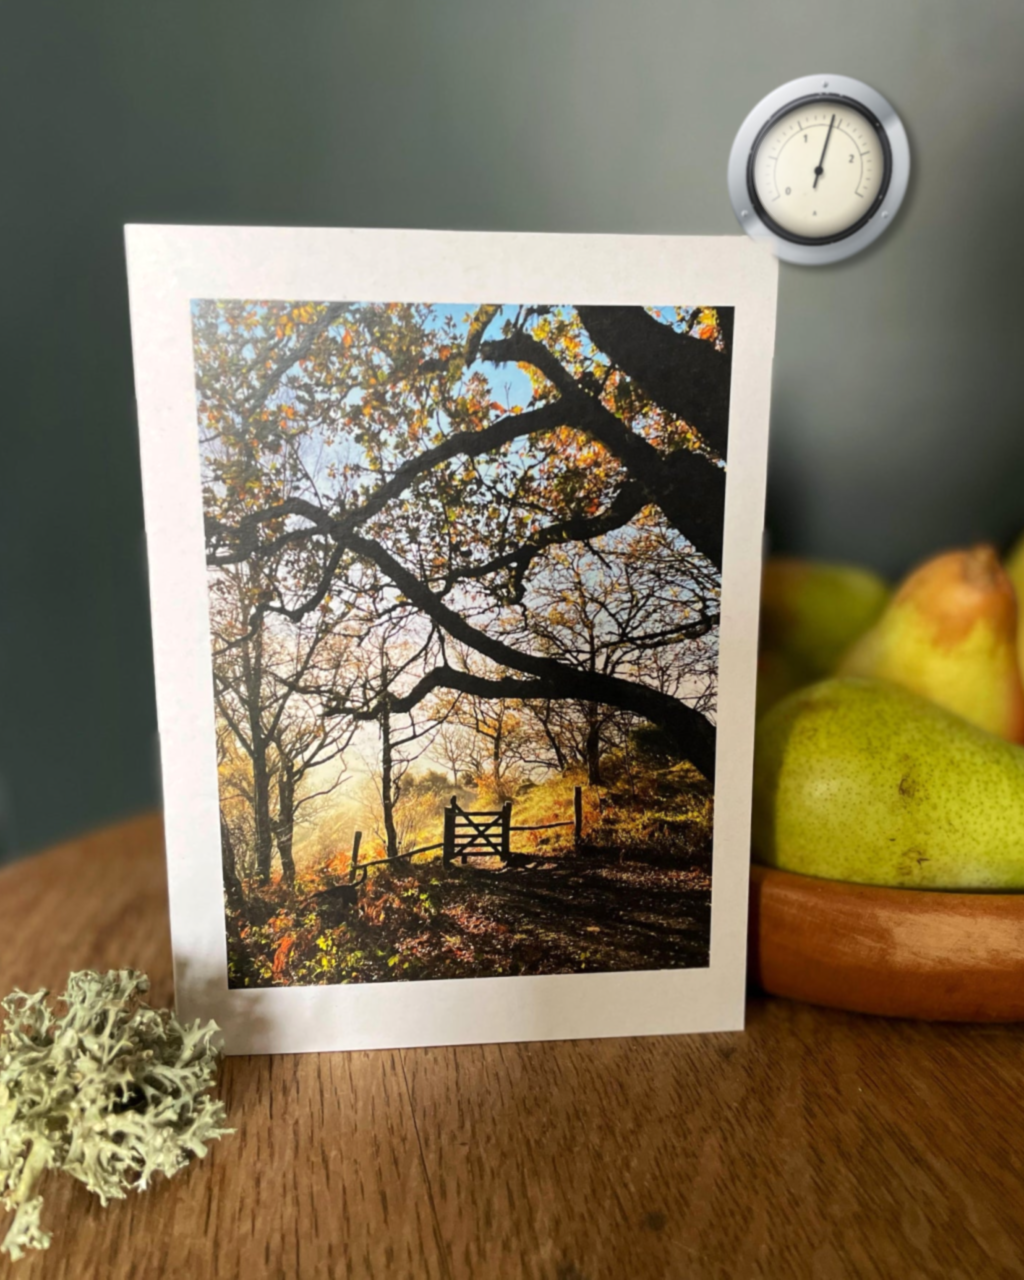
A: 1.4 (A)
